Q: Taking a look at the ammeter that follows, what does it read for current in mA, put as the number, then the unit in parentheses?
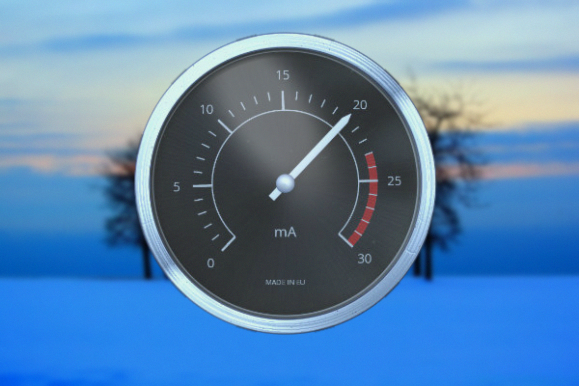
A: 20 (mA)
